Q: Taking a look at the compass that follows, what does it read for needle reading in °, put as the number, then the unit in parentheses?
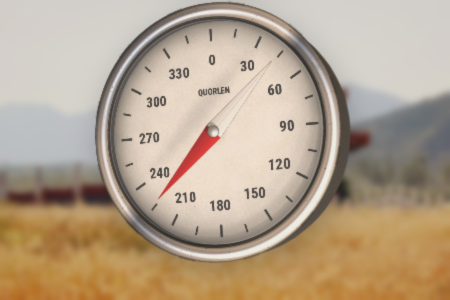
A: 225 (°)
